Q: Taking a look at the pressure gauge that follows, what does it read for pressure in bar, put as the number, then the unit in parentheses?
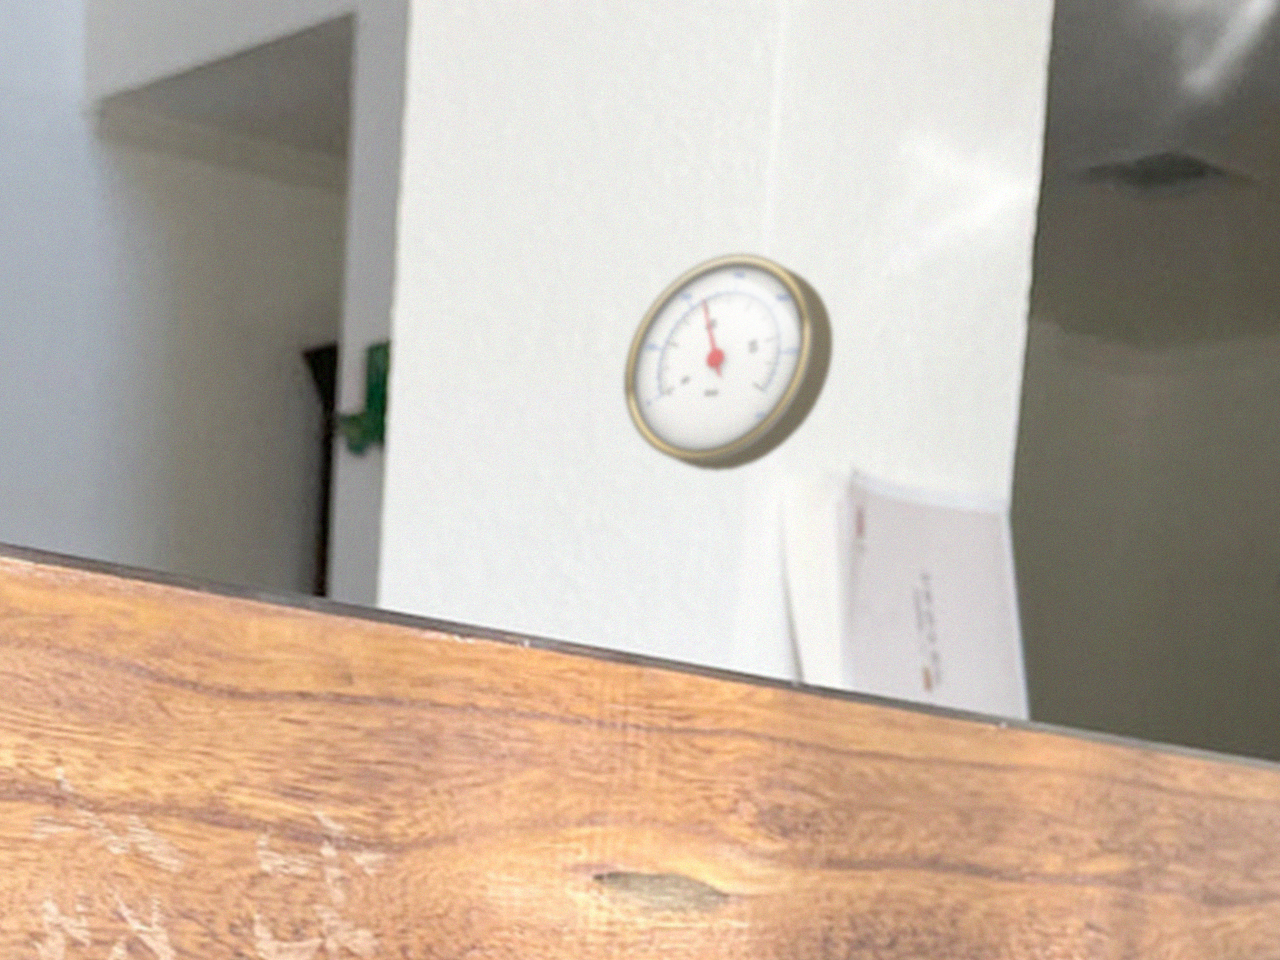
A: 40 (bar)
